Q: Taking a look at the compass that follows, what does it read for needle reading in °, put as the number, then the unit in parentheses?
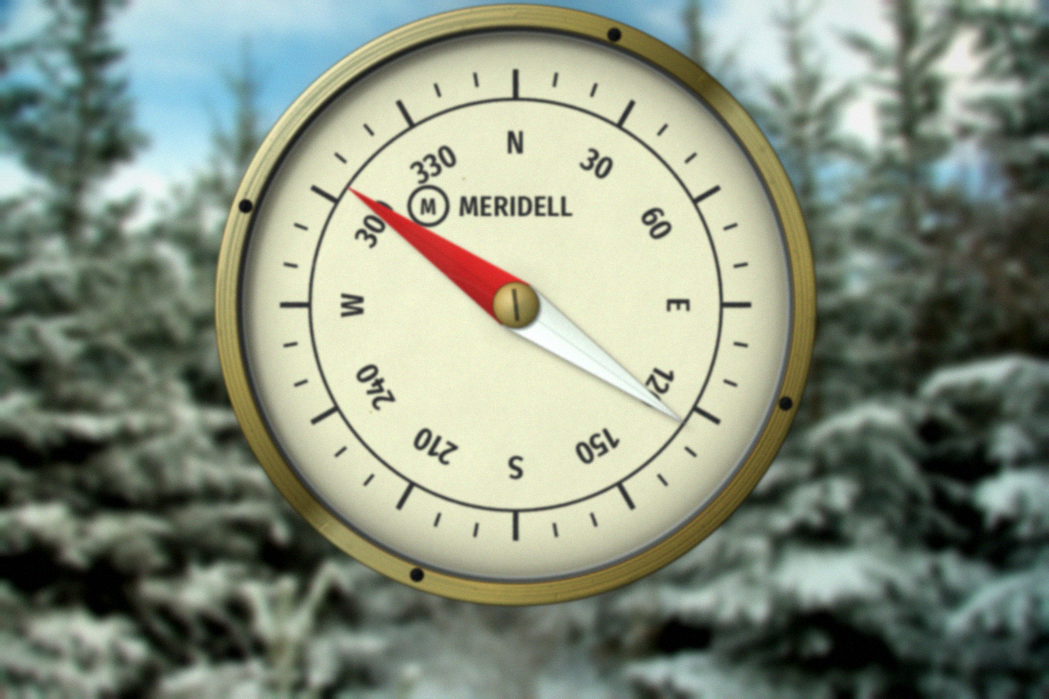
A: 305 (°)
